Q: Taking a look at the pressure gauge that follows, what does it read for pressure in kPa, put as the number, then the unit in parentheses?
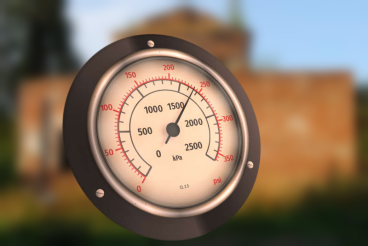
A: 1650 (kPa)
